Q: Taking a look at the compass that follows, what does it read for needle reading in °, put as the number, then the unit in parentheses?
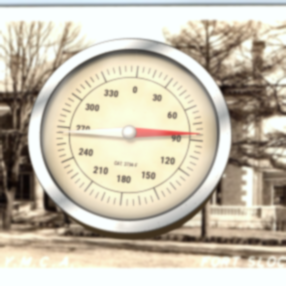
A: 85 (°)
